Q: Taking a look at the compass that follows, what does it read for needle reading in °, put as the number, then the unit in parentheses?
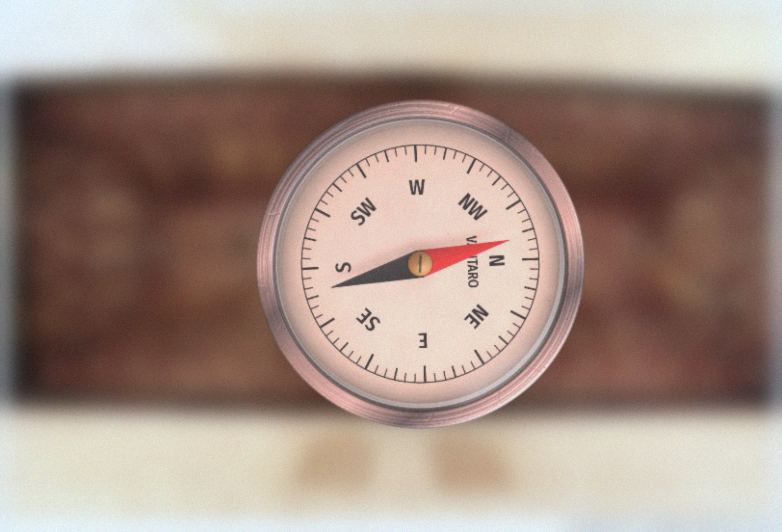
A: 347.5 (°)
